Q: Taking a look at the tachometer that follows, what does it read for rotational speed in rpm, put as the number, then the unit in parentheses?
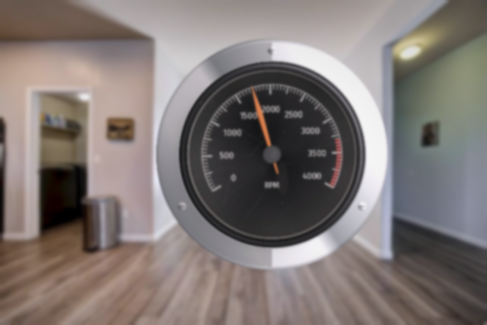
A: 1750 (rpm)
